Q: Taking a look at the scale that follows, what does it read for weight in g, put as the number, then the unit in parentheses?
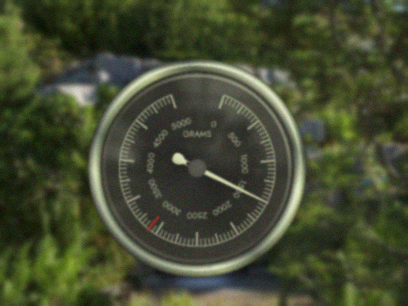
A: 1500 (g)
